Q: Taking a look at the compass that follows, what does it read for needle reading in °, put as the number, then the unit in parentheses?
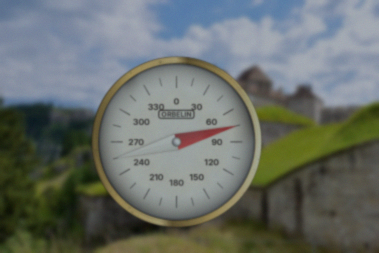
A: 75 (°)
